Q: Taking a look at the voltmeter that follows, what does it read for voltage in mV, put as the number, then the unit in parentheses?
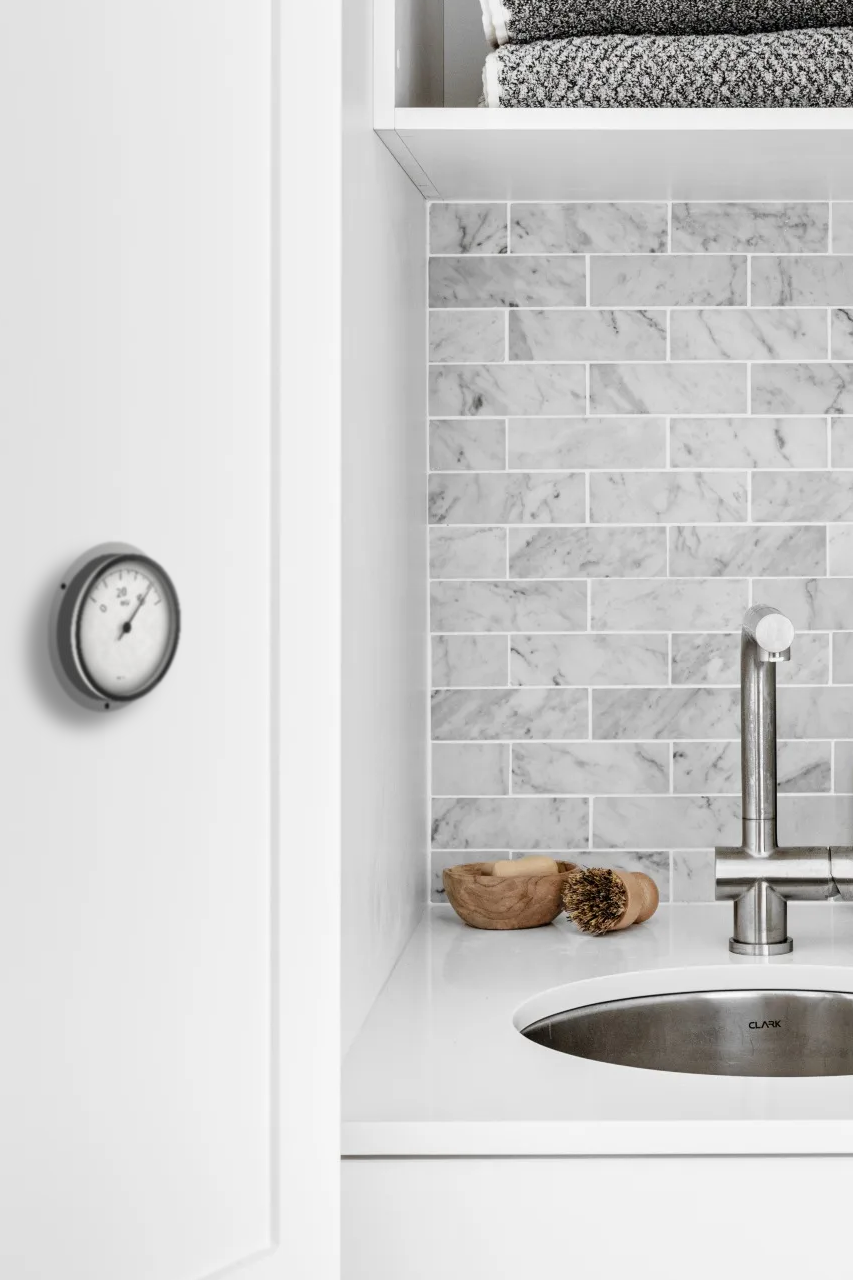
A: 40 (mV)
